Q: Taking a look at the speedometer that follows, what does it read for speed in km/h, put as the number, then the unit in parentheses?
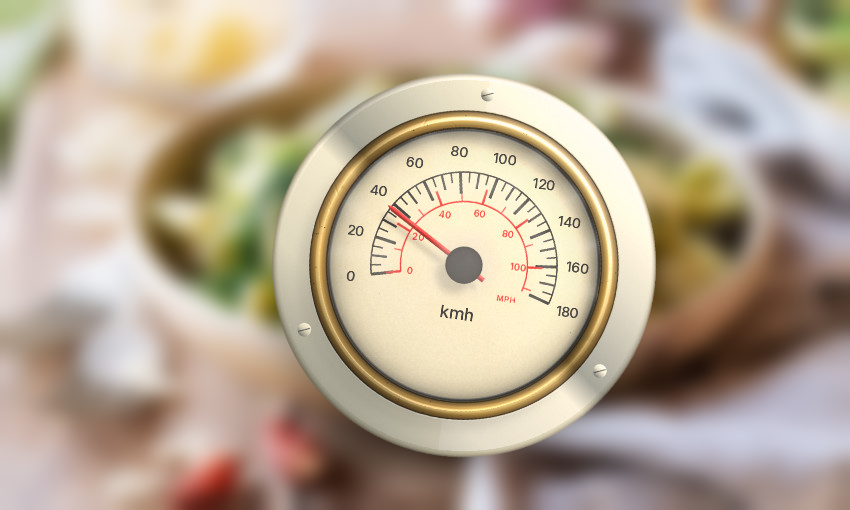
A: 37.5 (km/h)
